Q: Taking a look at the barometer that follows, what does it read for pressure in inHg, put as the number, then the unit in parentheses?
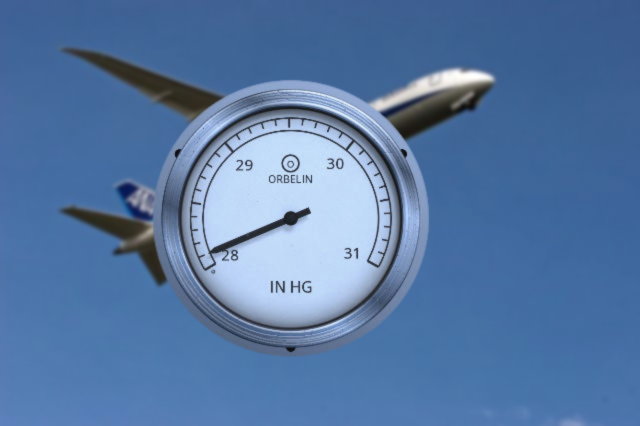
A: 28.1 (inHg)
